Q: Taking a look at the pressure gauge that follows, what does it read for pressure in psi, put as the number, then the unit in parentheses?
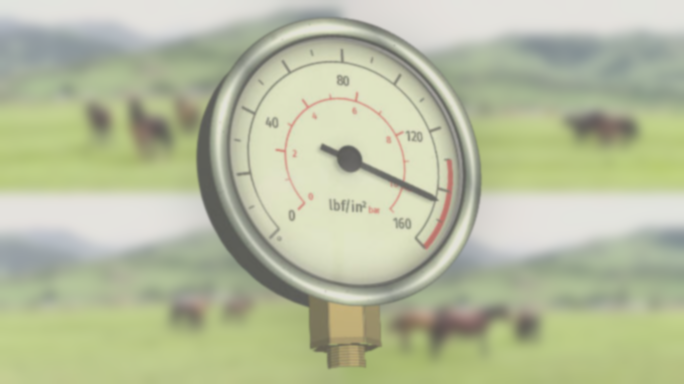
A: 145 (psi)
